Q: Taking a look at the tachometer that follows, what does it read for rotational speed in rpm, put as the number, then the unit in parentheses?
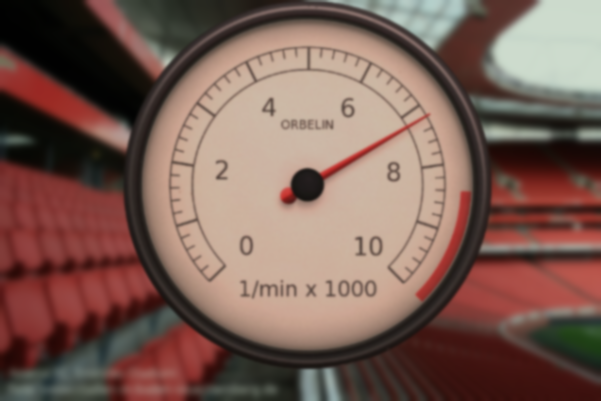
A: 7200 (rpm)
